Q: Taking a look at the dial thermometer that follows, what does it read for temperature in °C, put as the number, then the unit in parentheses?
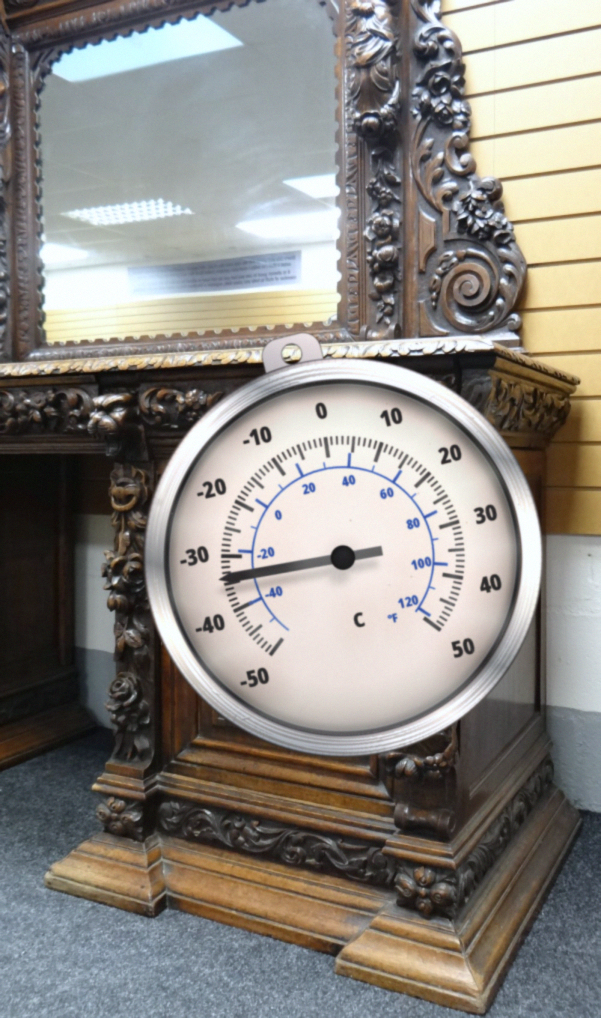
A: -34 (°C)
